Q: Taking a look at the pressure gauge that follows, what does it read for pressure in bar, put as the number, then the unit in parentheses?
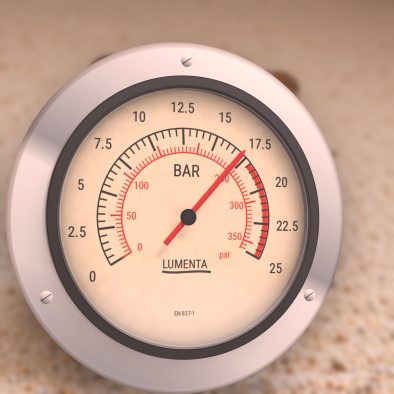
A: 17 (bar)
